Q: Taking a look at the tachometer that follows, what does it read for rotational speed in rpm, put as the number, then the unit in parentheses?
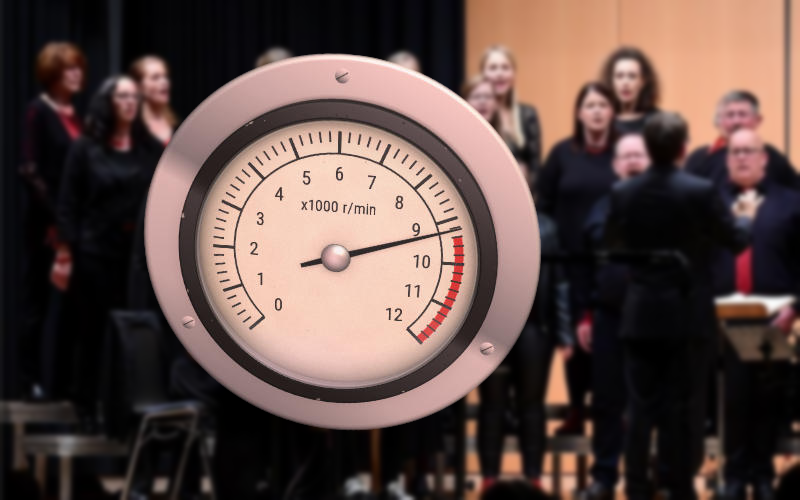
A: 9200 (rpm)
